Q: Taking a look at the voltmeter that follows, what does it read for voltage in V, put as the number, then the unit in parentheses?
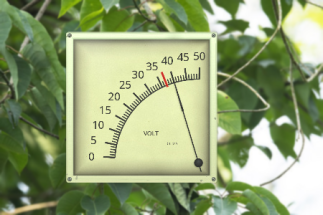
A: 40 (V)
